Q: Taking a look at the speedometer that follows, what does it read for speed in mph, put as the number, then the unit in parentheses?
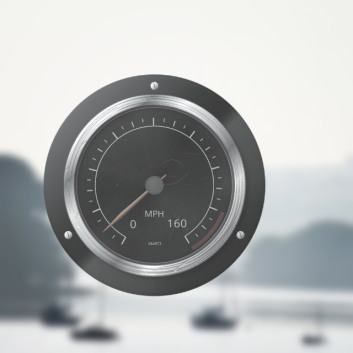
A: 10 (mph)
